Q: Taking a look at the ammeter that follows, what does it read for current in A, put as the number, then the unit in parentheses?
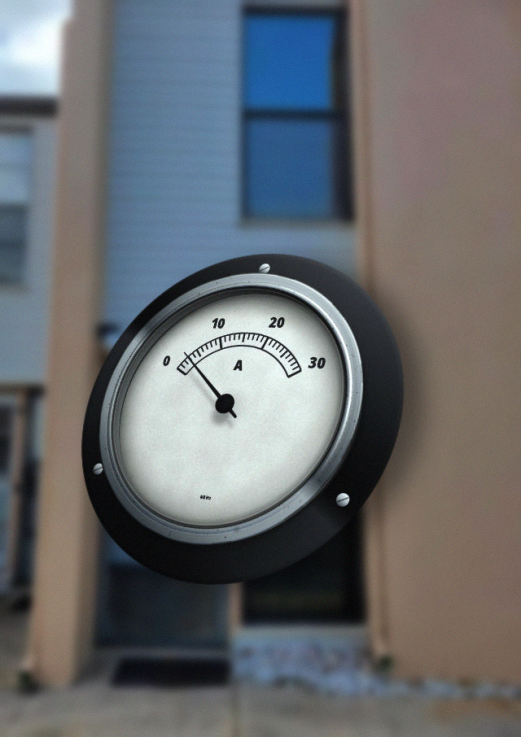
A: 3 (A)
